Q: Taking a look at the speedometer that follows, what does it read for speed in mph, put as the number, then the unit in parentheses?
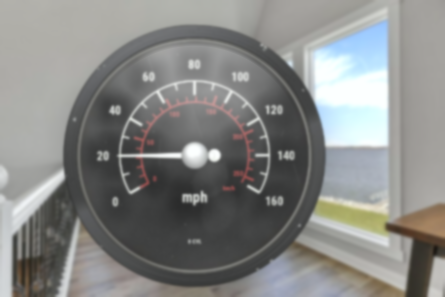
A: 20 (mph)
